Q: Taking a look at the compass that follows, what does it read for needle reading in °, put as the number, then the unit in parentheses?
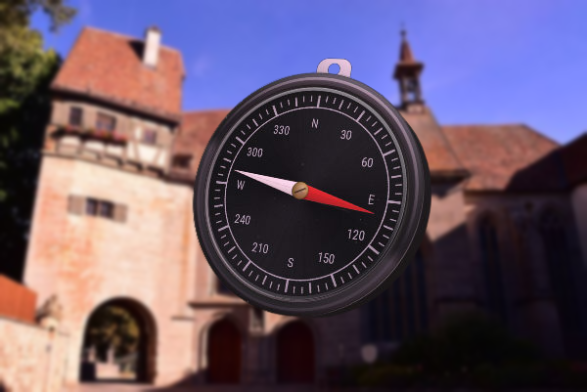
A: 100 (°)
